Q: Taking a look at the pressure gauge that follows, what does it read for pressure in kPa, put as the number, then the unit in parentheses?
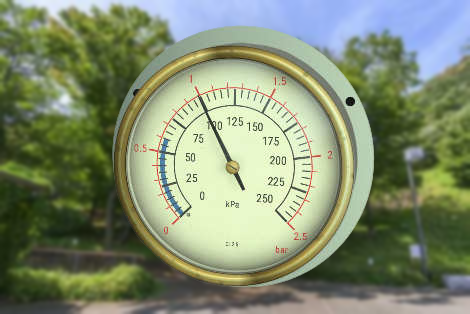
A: 100 (kPa)
